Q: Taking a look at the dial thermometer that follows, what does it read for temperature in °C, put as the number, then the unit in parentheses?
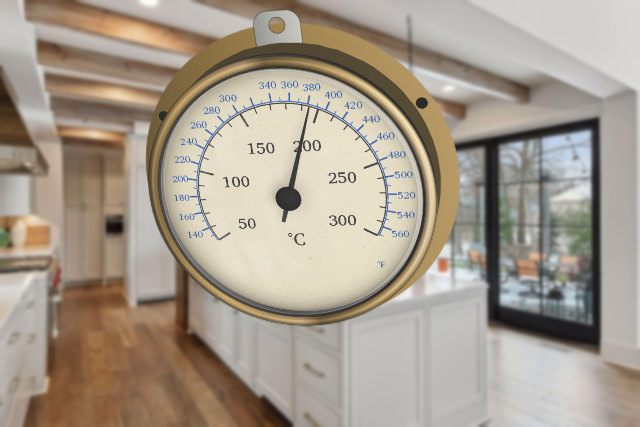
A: 195 (°C)
